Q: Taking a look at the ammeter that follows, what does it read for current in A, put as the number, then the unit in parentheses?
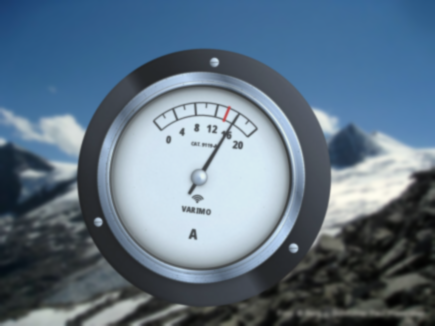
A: 16 (A)
